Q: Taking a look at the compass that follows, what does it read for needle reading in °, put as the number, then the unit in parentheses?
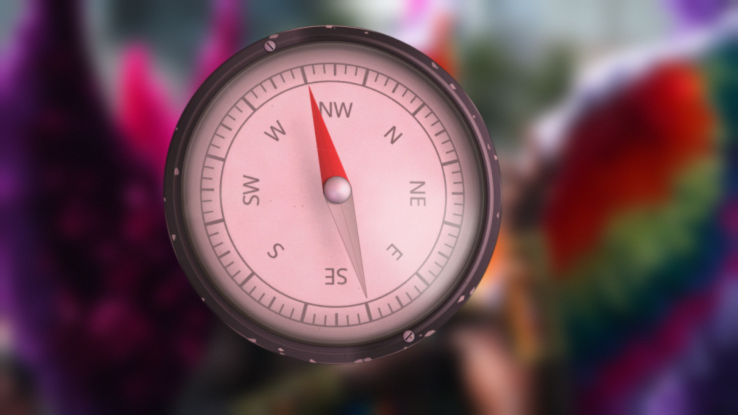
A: 300 (°)
